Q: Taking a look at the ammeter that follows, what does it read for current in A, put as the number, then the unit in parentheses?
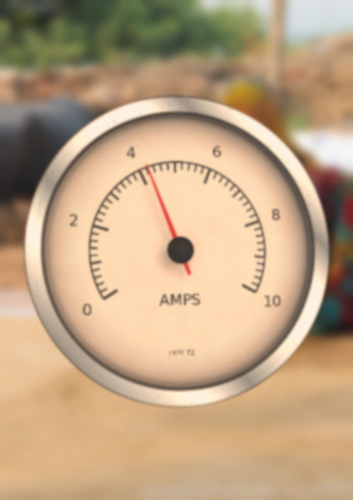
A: 4.2 (A)
